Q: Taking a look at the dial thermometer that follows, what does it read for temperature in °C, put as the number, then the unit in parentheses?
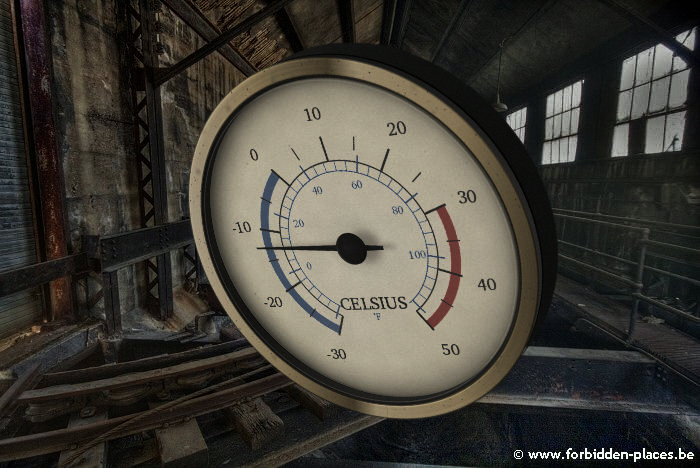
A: -12.5 (°C)
